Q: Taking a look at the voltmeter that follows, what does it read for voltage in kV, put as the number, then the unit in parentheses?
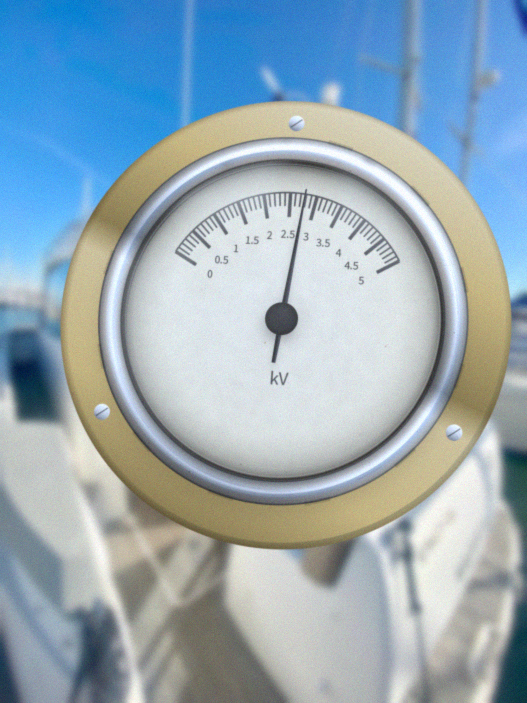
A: 2.8 (kV)
